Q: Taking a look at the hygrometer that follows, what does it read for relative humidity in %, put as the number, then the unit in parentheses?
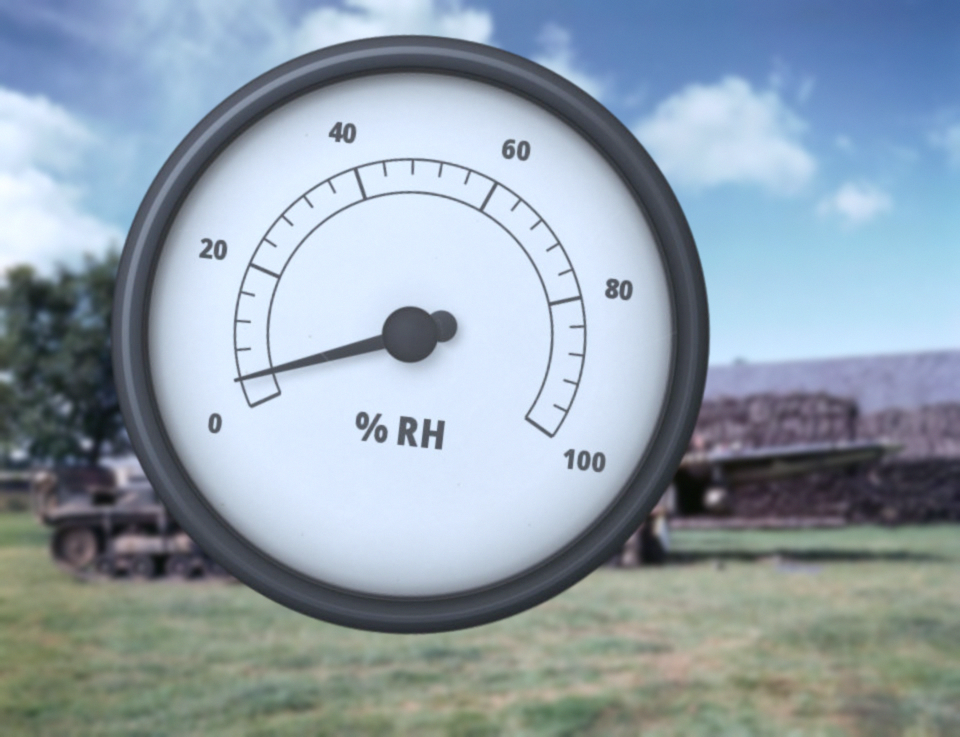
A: 4 (%)
